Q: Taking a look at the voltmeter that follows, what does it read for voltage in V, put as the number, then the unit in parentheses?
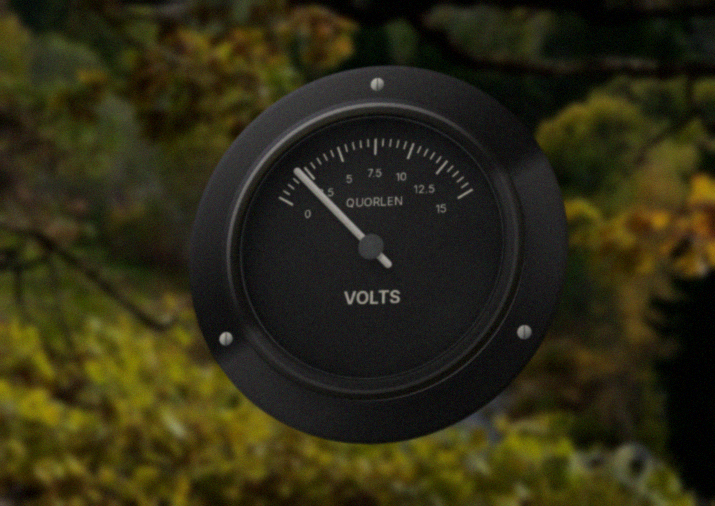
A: 2 (V)
